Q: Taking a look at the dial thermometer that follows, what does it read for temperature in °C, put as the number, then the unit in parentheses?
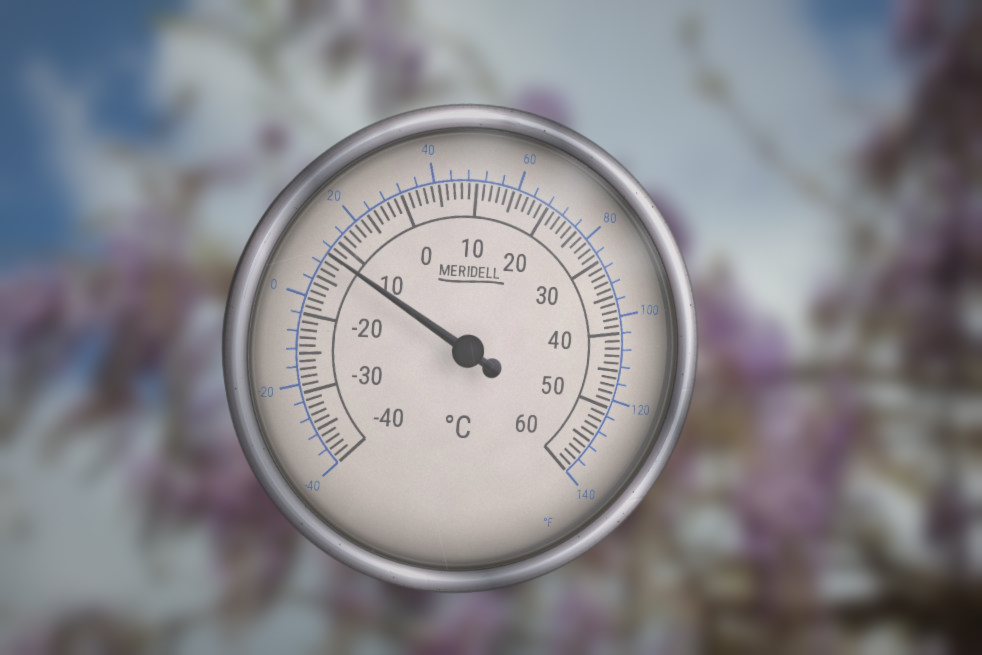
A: -12 (°C)
